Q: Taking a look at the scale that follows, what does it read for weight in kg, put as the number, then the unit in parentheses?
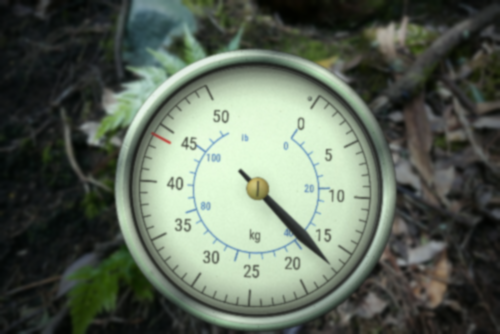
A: 17 (kg)
